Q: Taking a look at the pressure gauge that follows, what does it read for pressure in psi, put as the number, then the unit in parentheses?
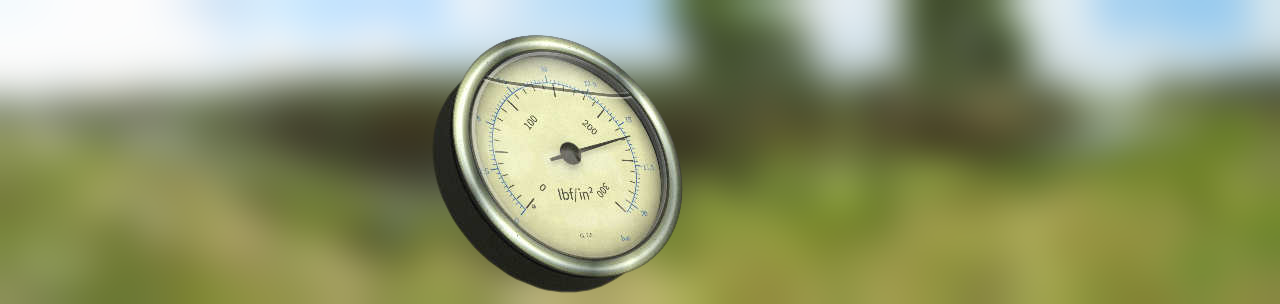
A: 230 (psi)
